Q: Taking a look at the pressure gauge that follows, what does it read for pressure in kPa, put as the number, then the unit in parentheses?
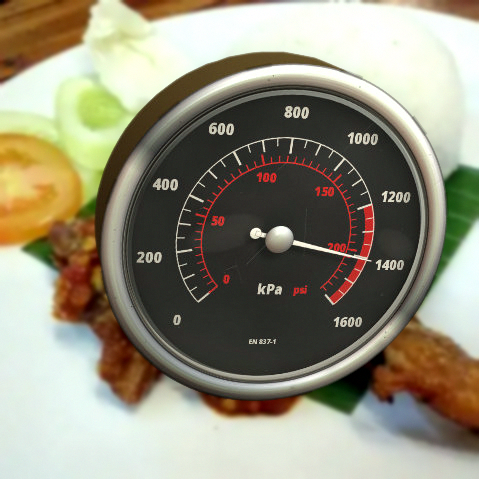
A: 1400 (kPa)
